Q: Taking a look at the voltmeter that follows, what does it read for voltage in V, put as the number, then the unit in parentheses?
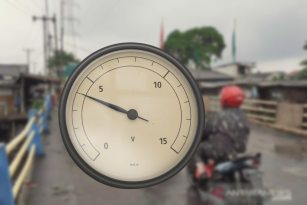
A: 4 (V)
